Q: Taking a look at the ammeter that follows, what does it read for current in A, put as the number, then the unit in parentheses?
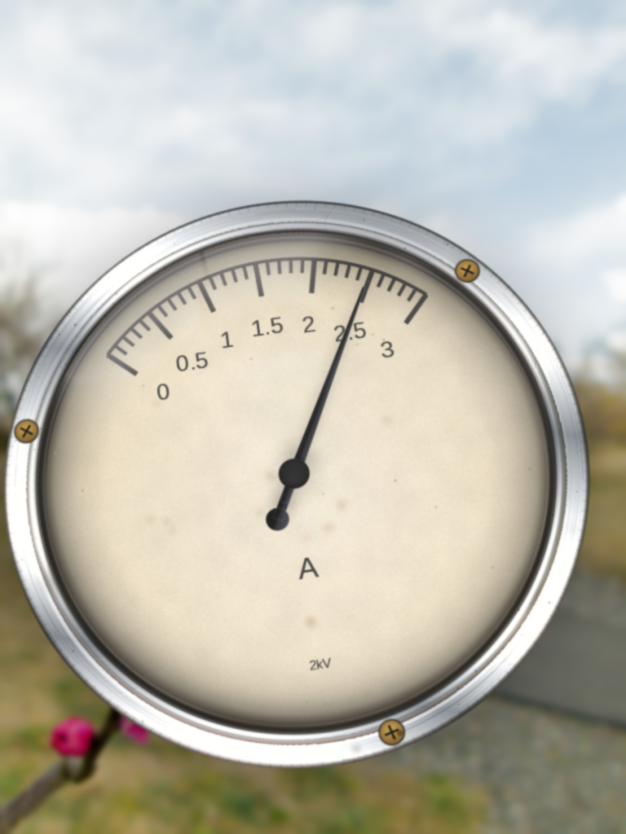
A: 2.5 (A)
